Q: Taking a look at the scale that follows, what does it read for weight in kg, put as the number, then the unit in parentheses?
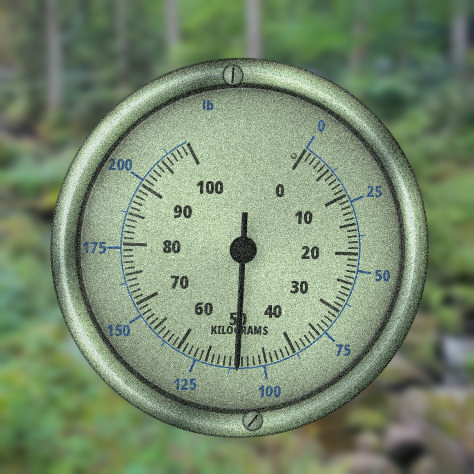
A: 50 (kg)
